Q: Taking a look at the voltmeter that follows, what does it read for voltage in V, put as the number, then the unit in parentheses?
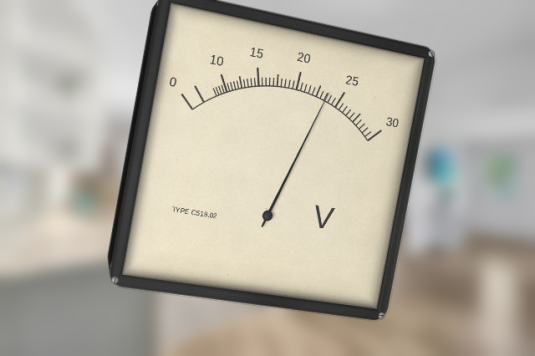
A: 23.5 (V)
